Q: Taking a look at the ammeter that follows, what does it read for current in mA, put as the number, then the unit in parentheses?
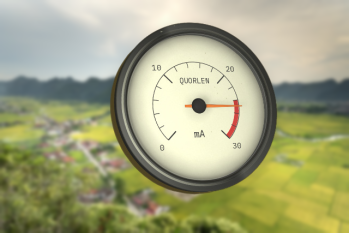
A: 25 (mA)
